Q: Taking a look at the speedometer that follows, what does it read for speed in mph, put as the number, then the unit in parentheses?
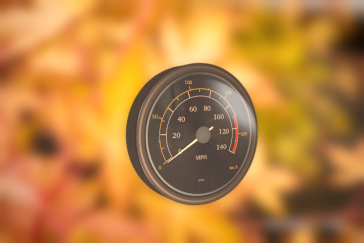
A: 0 (mph)
